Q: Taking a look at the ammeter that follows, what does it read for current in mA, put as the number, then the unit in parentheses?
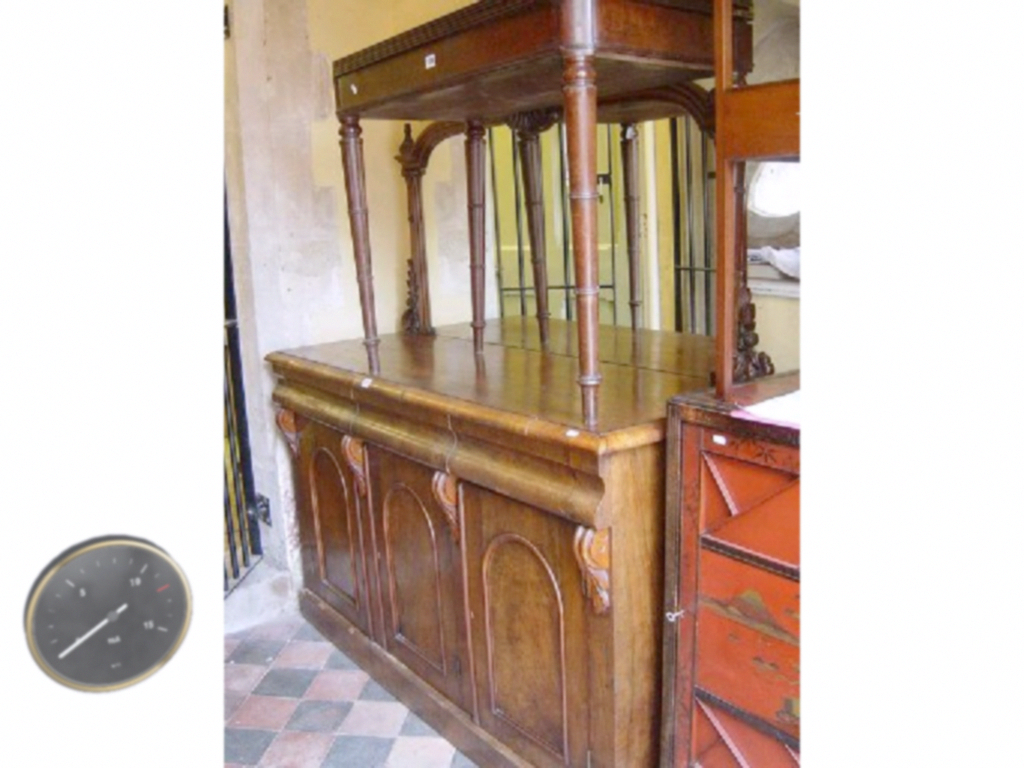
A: 0 (mA)
